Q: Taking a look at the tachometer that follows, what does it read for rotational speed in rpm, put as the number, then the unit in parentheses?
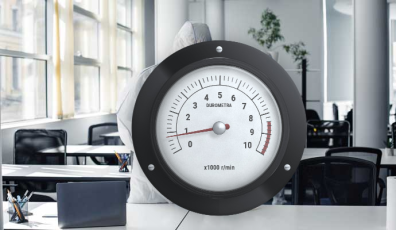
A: 800 (rpm)
